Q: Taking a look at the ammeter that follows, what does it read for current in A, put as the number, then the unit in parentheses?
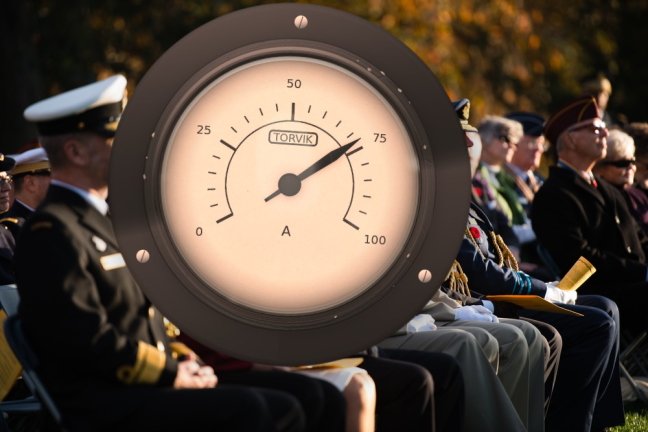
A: 72.5 (A)
